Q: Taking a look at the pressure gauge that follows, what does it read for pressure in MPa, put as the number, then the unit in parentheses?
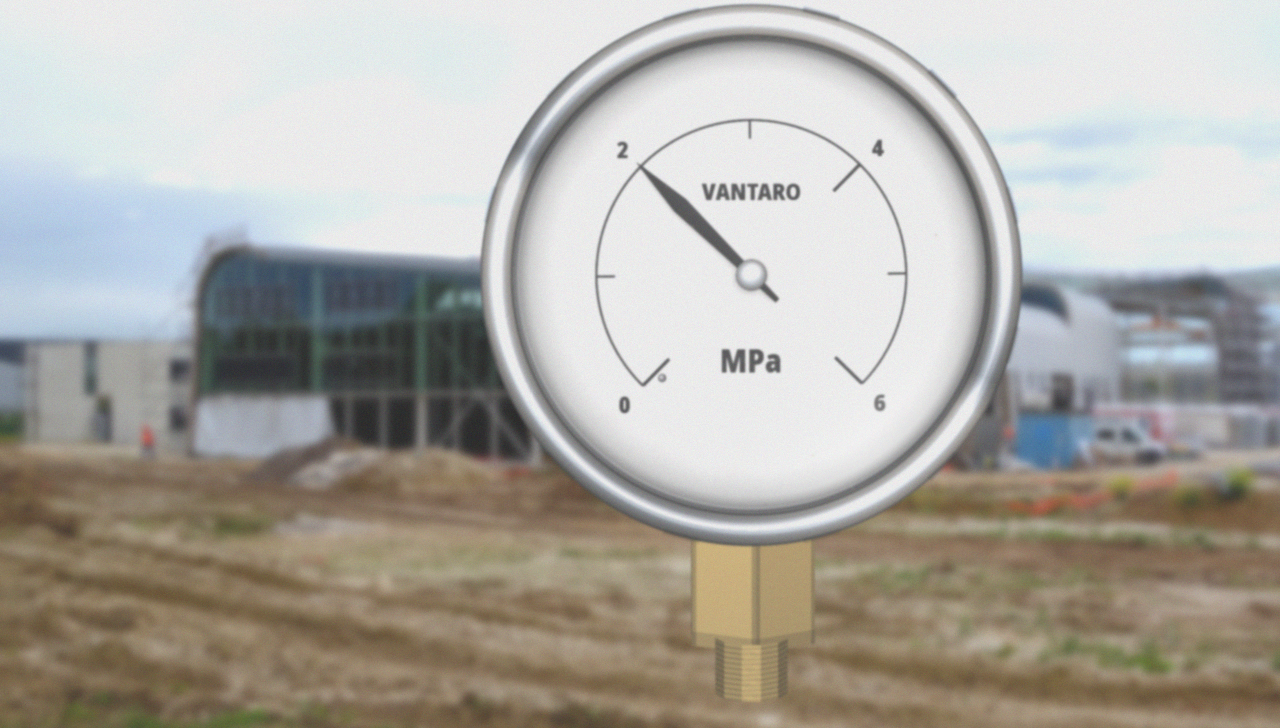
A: 2 (MPa)
